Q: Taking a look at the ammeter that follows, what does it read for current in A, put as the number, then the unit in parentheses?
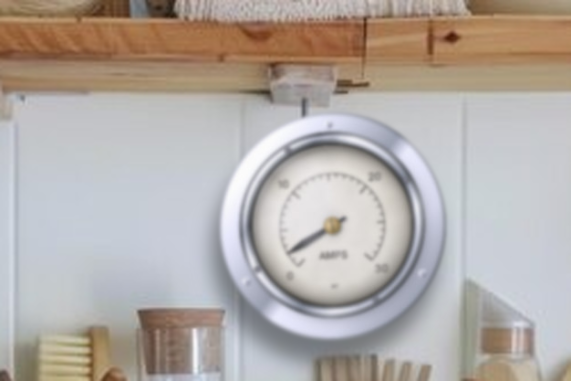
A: 2 (A)
